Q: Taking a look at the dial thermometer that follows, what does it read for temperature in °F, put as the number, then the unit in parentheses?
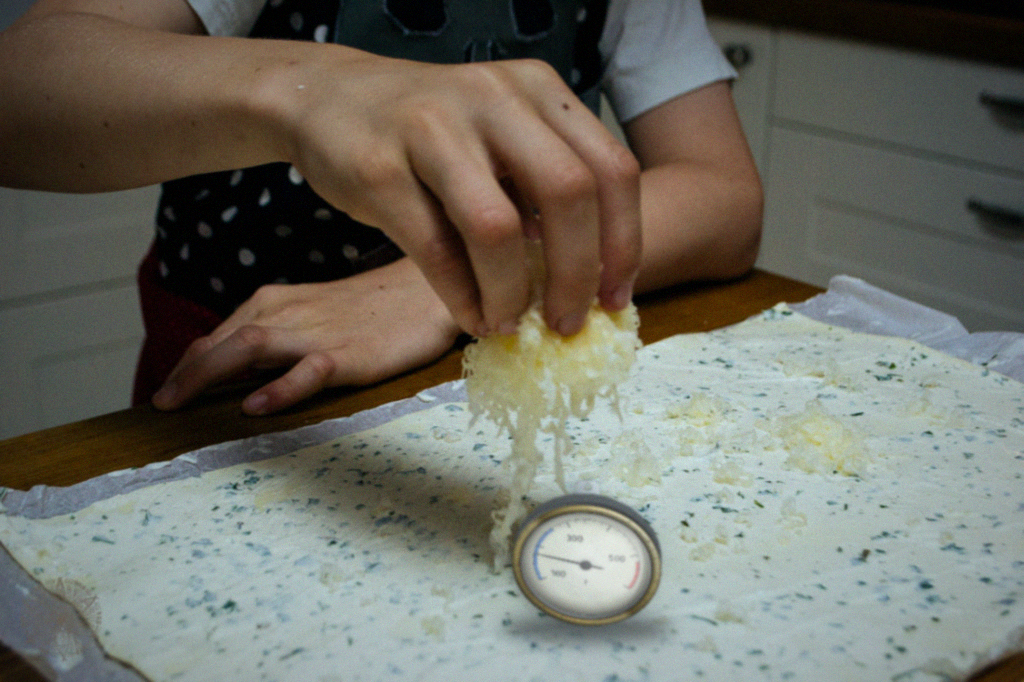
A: 180 (°F)
